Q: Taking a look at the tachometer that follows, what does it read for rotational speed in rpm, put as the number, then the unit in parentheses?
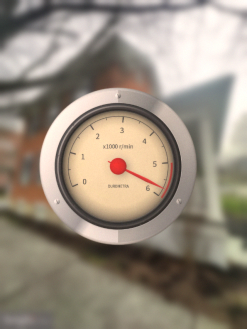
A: 5750 (rpm)
